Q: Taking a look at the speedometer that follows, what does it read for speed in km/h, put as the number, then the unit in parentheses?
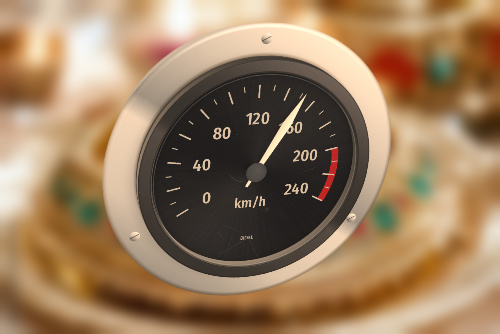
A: 150 (km/h)
